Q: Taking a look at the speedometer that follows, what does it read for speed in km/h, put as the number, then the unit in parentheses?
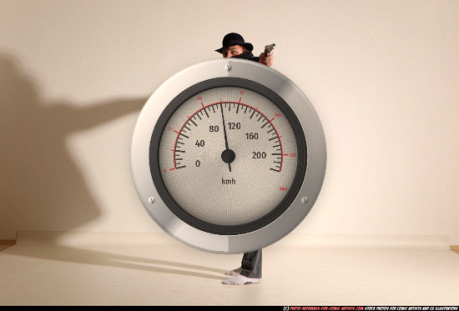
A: 100 (km/h)
